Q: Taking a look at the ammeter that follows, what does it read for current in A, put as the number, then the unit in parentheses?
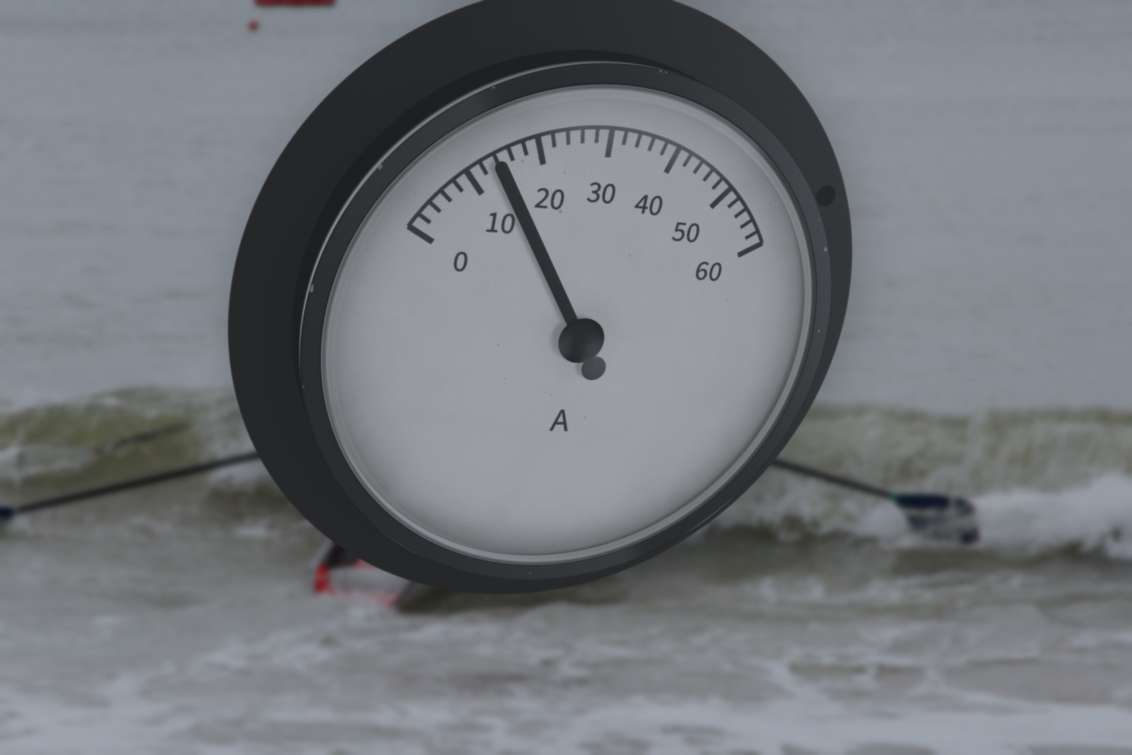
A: 14 (A)
